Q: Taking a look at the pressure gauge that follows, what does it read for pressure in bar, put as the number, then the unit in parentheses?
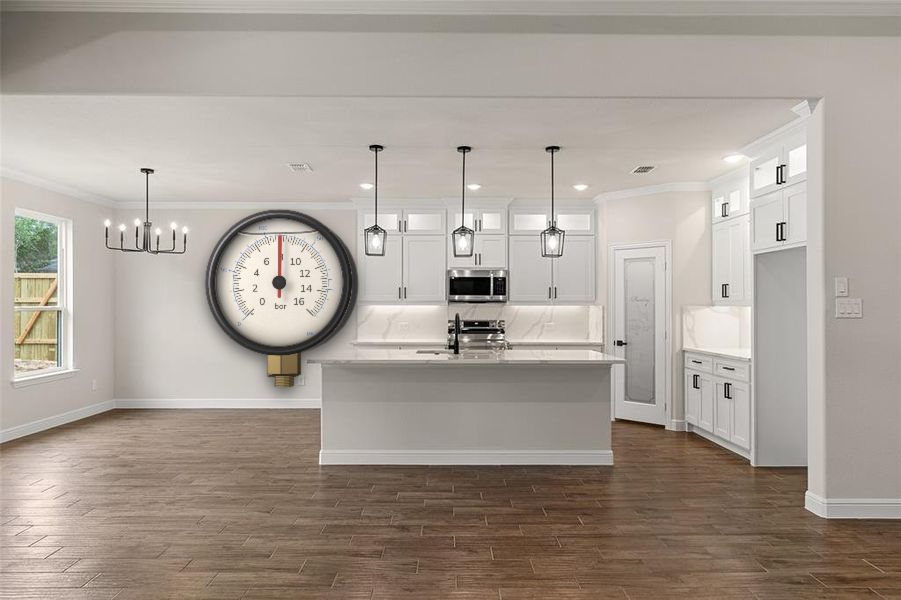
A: 8 (bar)
